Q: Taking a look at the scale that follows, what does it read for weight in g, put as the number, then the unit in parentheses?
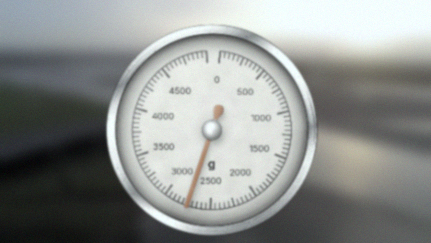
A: 2750 (g)
